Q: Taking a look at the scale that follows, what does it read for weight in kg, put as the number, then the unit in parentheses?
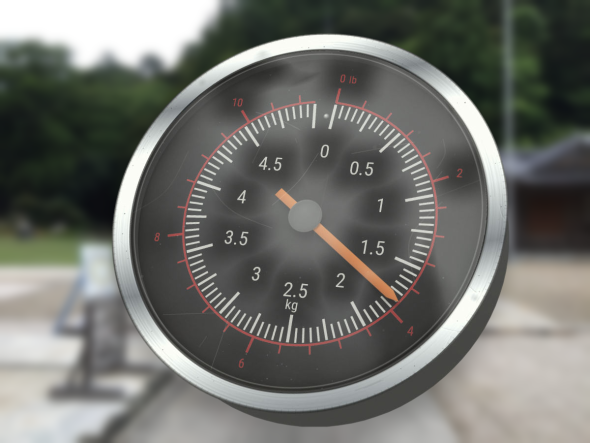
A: 1.75 (kg)
